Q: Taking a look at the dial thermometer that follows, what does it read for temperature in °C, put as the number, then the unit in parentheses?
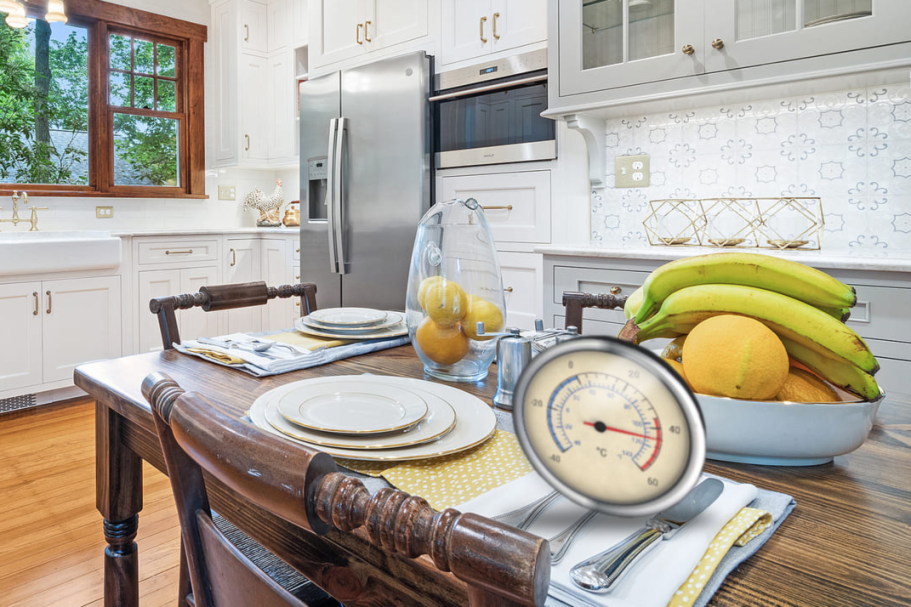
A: 44 (°C)
